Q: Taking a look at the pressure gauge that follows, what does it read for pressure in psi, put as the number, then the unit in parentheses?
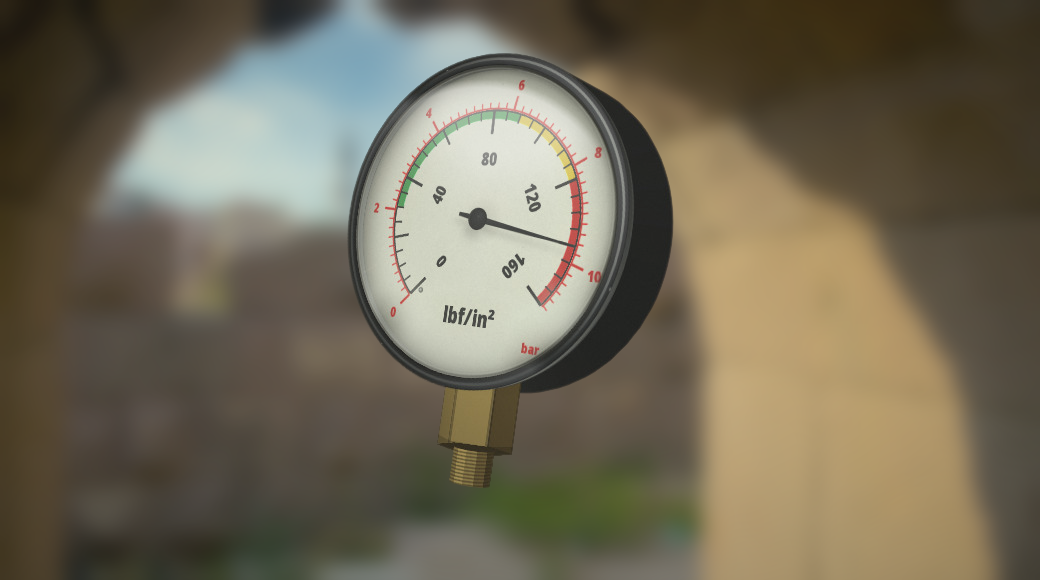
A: 140 (psi)
